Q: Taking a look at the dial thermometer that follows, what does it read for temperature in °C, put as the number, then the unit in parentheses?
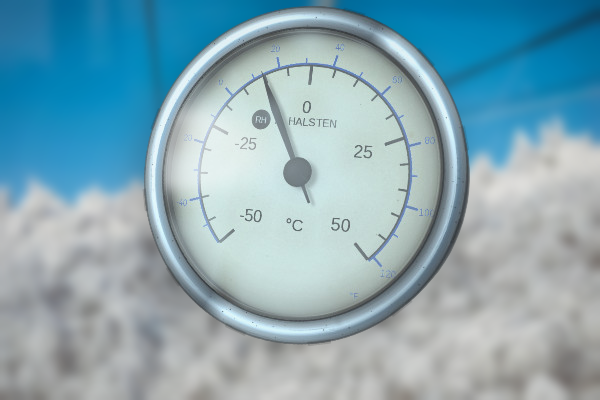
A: -10 (°C)
